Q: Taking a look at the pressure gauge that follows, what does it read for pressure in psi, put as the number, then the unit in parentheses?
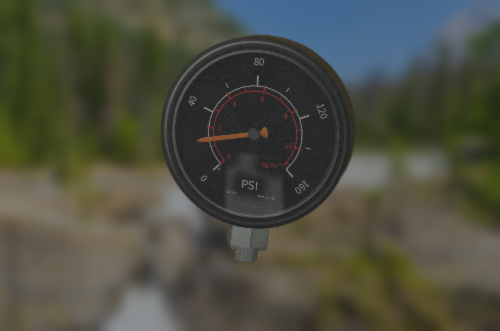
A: 20 (psi)
